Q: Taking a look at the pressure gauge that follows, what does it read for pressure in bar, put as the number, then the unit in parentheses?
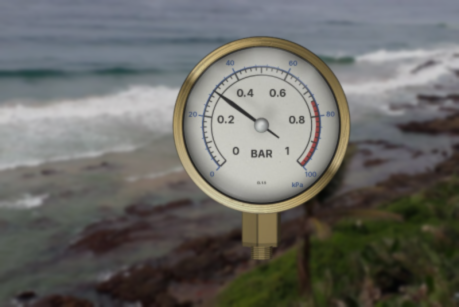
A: 0.3 (bar)
